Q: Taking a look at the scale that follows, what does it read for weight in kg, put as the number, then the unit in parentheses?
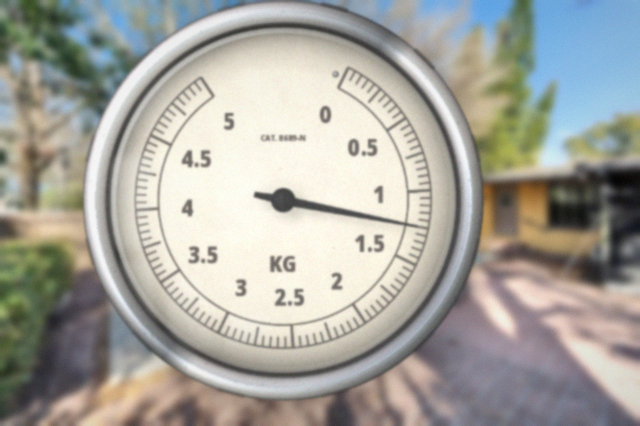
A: 1.25 (kg)
